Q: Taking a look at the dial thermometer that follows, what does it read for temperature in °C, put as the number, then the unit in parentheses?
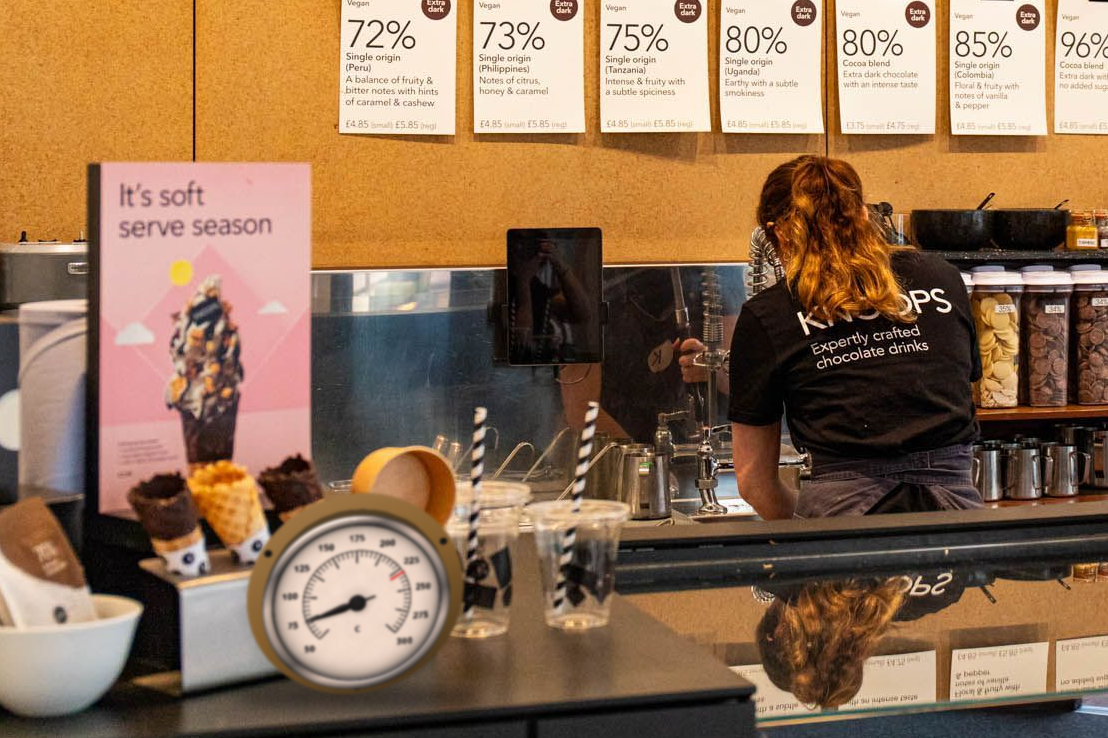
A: 75 (°C)
